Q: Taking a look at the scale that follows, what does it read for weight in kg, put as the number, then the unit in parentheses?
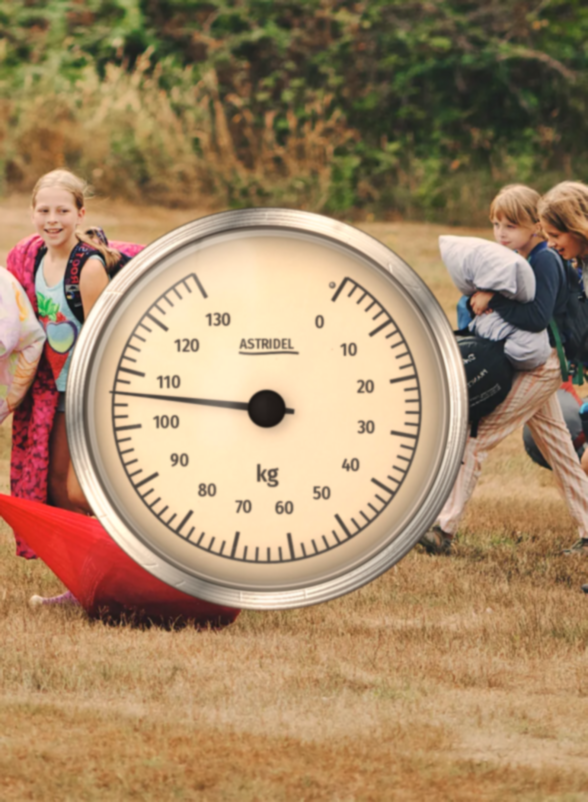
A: 106 (kg)
